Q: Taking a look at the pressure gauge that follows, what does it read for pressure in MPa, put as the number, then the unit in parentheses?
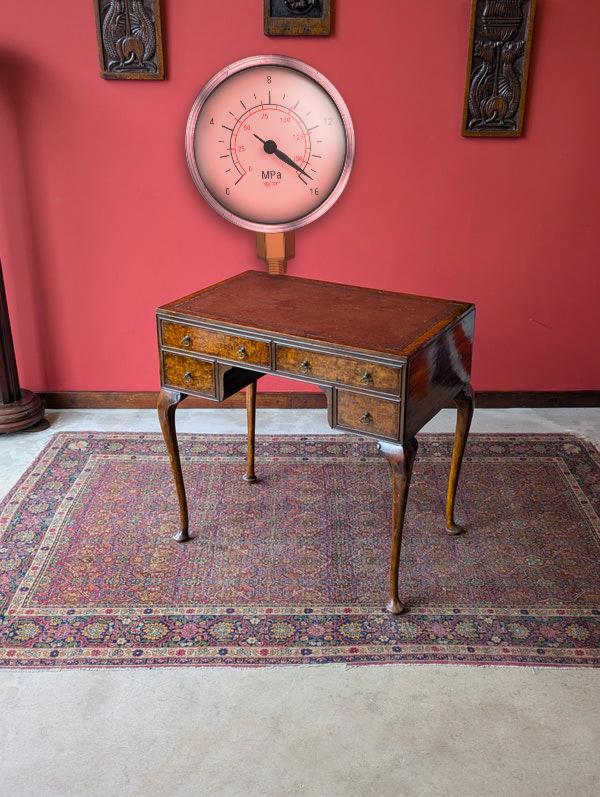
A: 15.5 (MPa)
